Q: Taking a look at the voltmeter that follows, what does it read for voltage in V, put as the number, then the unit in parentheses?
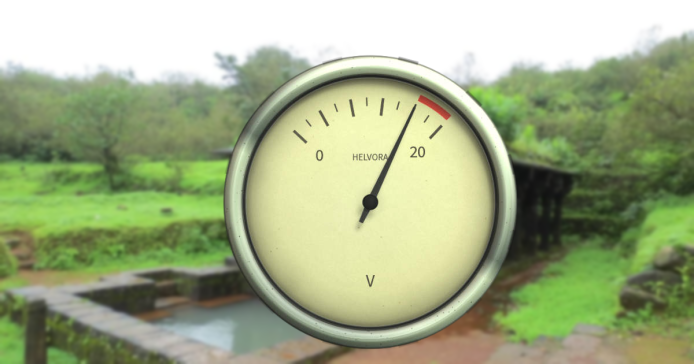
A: 16 (V)
